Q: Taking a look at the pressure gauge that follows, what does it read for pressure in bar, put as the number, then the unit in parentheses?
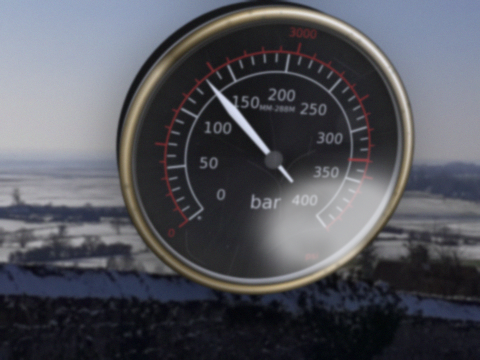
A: 130 (bar)
